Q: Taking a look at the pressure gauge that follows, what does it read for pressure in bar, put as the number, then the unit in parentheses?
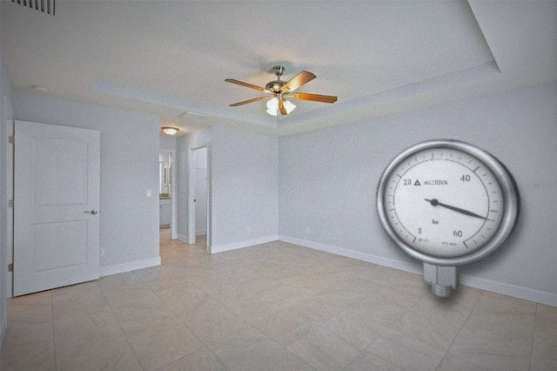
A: 52 (bar)
